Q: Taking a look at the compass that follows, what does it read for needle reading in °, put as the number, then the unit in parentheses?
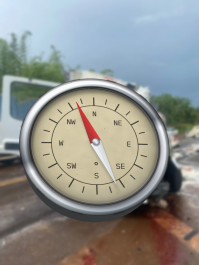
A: 337.5 (°)
